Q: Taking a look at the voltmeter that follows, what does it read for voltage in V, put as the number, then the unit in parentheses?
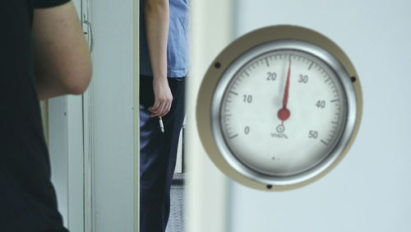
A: 25 (V)
